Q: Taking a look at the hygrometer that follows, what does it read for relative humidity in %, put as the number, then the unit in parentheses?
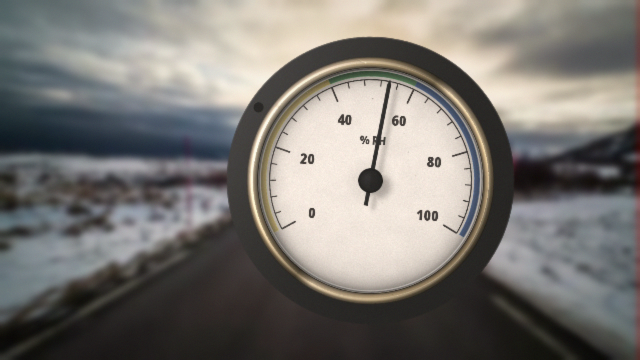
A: 54 (%)
